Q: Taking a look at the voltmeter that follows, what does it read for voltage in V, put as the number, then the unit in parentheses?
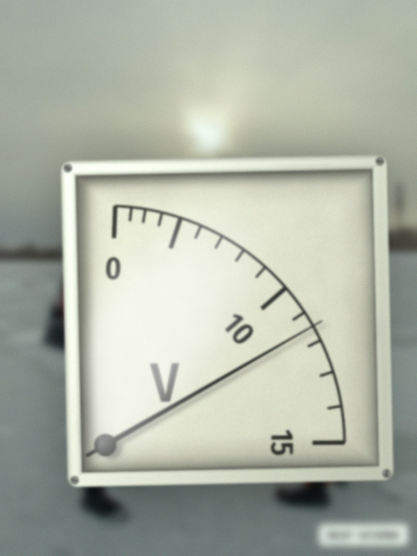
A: 11.5 (V)
